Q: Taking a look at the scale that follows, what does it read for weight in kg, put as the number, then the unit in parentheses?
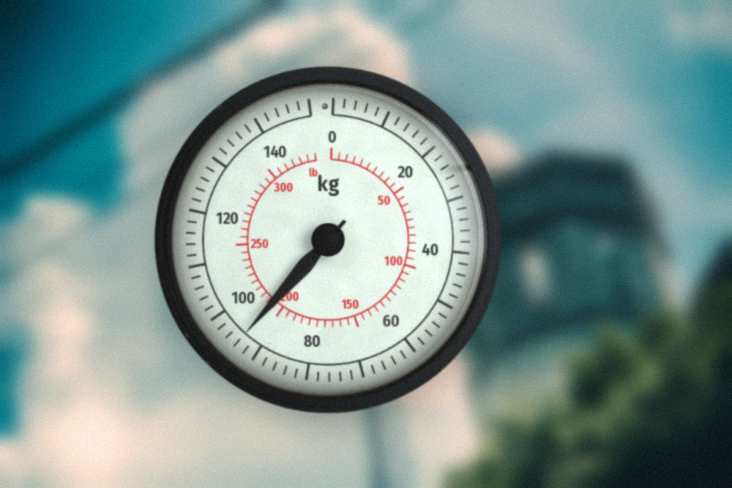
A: 94 (kg)
